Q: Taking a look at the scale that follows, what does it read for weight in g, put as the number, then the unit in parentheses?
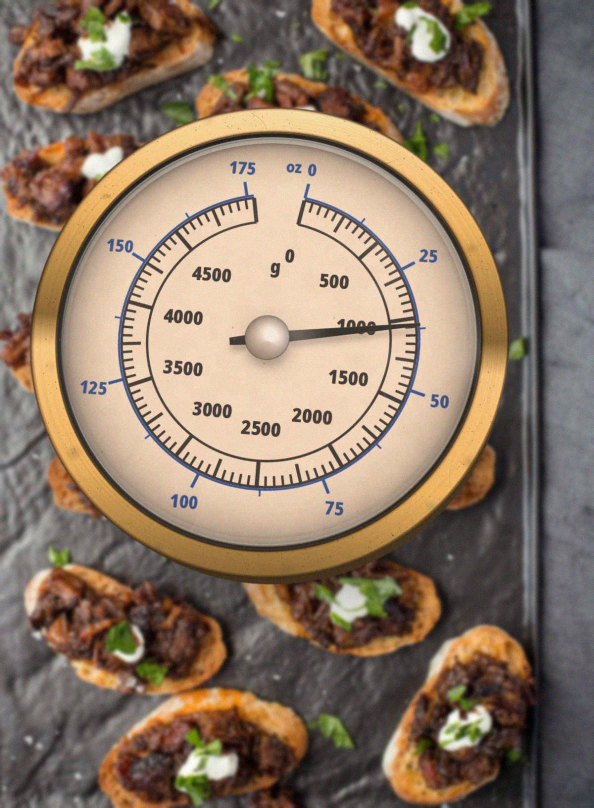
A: 1050 (g)
